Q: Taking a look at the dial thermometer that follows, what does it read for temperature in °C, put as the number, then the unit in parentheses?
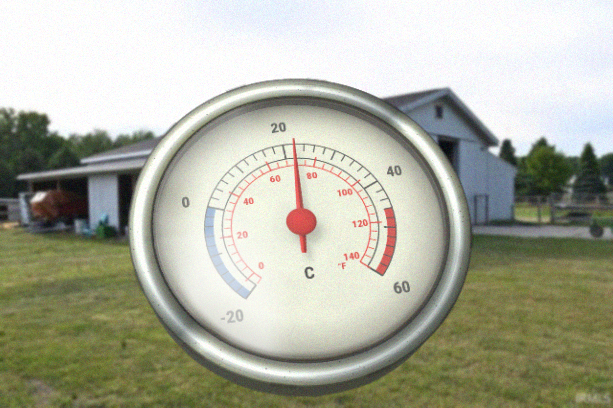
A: 22 (°C)
